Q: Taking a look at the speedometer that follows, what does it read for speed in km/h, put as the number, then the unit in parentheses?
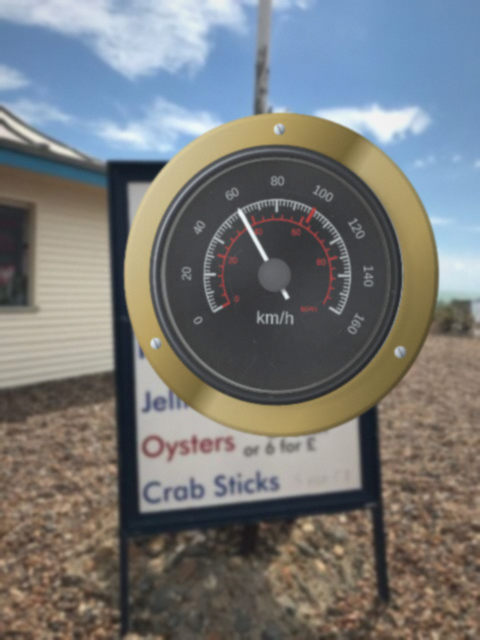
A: 60 (km/h)
